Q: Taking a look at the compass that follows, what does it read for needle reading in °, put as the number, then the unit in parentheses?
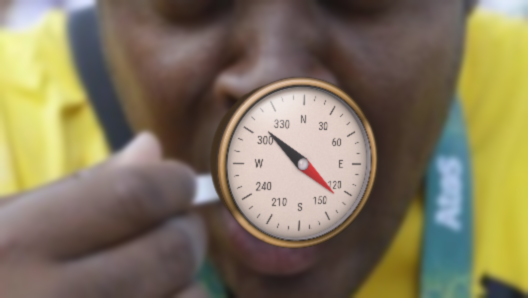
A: 130 (°)
